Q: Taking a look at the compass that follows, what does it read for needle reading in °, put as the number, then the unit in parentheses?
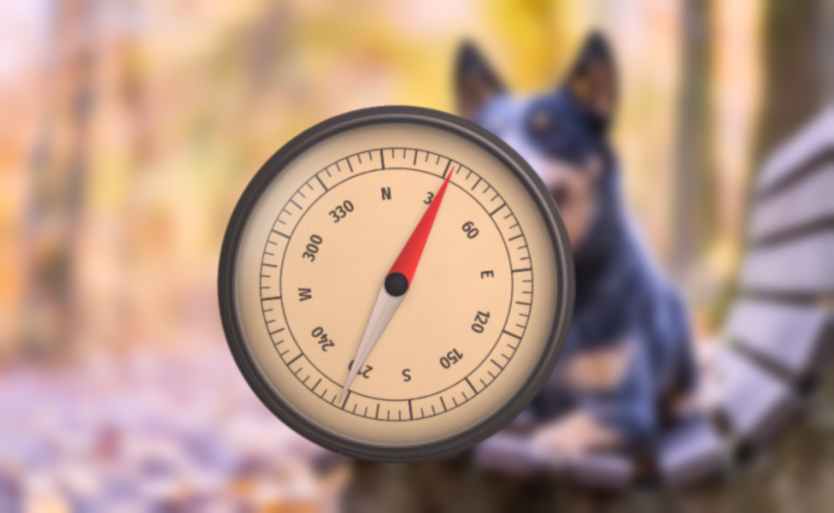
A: 32.5 (°)
